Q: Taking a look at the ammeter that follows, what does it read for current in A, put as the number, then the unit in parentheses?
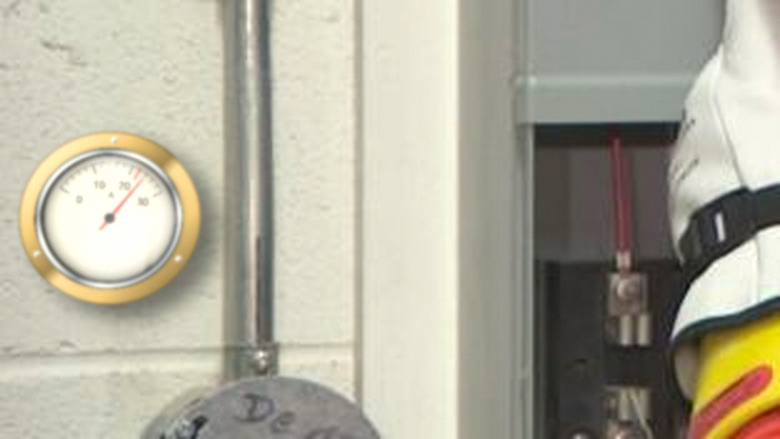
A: 24 (A)
